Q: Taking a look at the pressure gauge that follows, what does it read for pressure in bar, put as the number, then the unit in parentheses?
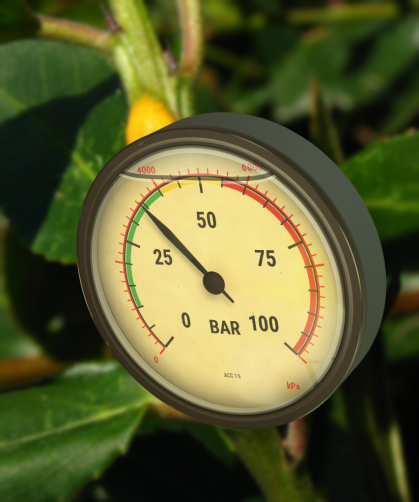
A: 35 (bar)
